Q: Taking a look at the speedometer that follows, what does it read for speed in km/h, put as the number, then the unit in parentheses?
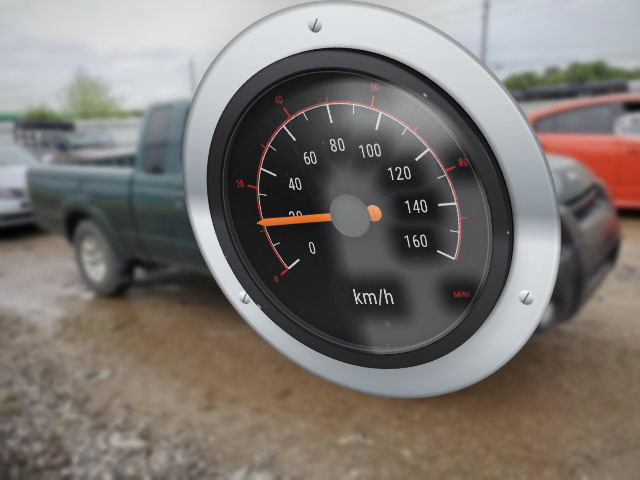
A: 20 (km/h)
